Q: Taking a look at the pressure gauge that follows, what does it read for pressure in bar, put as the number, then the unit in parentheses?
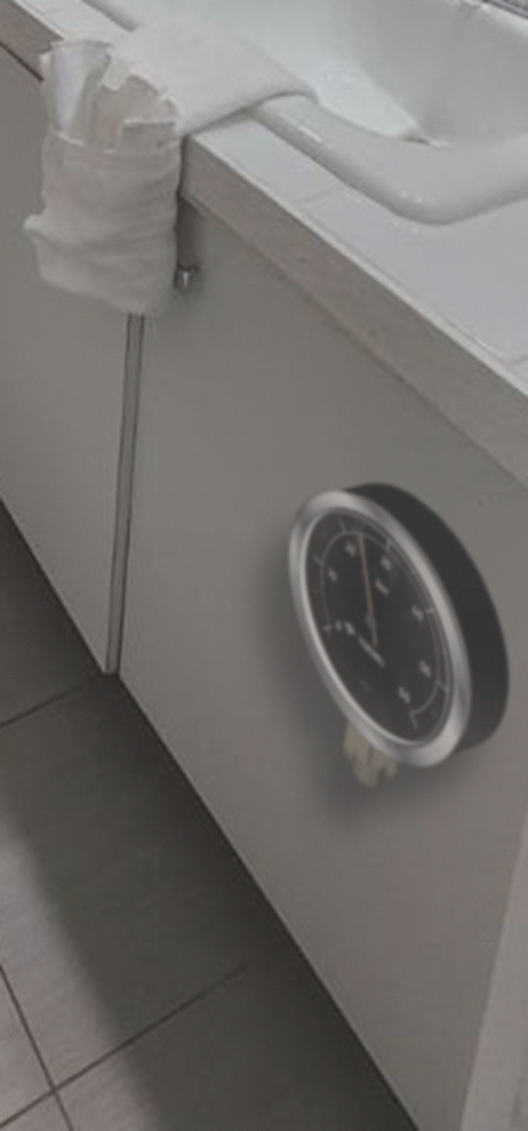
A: 25 (bar)
